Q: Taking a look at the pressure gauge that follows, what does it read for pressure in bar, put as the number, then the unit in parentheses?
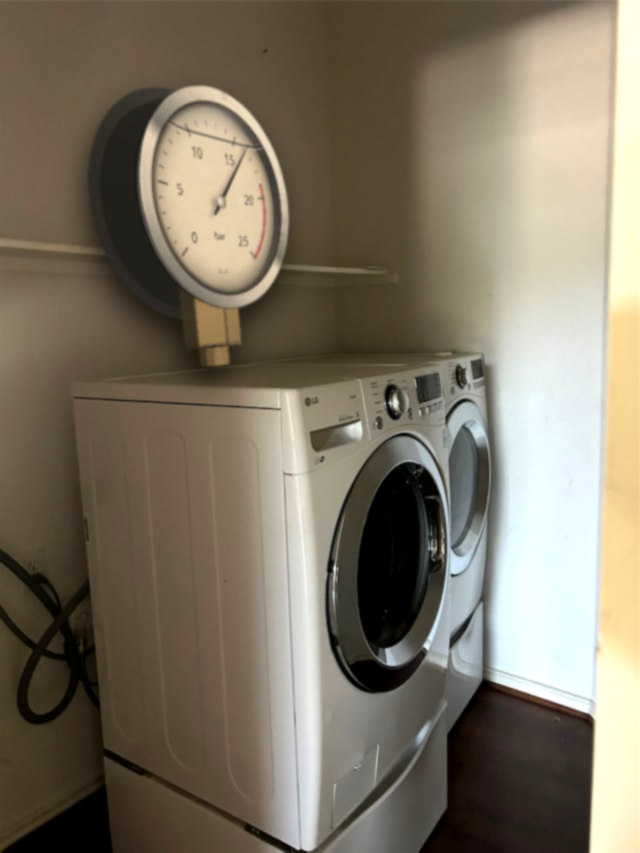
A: 16 (bar)
